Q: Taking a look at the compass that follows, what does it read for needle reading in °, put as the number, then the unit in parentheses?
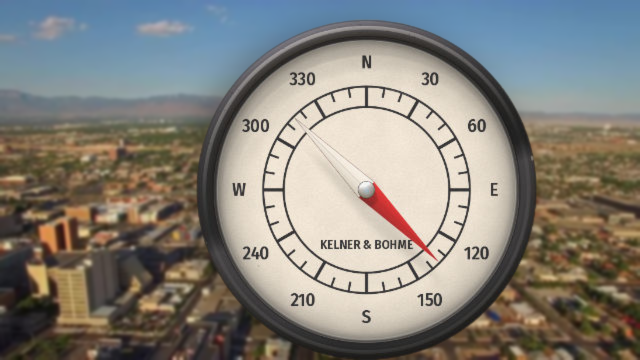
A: 135 (°)
